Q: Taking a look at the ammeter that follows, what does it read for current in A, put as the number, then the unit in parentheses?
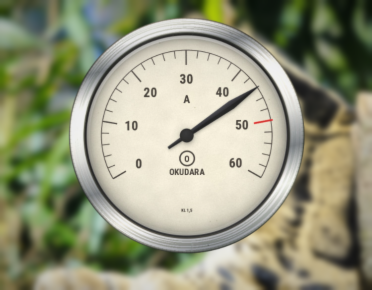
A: 44 (A)
